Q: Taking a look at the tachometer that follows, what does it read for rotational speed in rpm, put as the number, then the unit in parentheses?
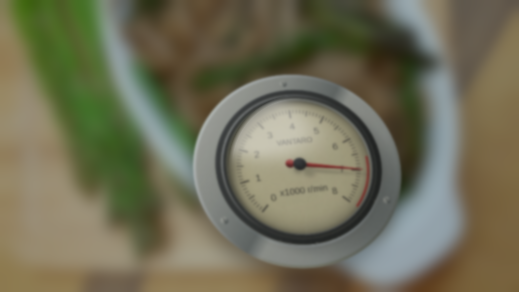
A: 7000 (rpm)
